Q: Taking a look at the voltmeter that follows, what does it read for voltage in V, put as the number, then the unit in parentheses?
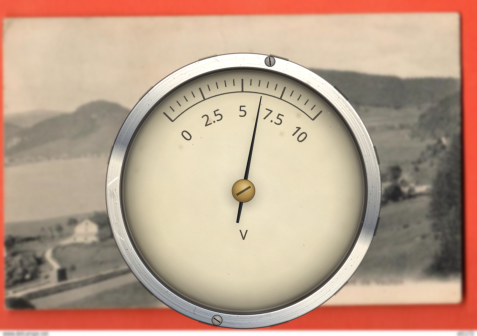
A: 6.25 (V)
